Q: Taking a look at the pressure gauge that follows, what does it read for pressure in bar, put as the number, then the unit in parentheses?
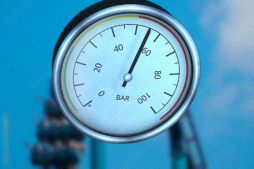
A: 55 (bar)
